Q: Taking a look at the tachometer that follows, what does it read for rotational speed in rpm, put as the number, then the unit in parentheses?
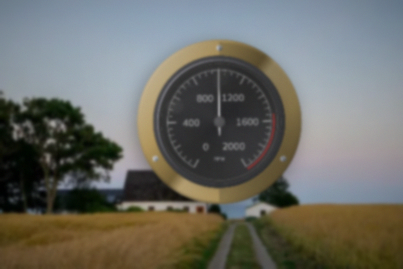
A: 1000 (rpm)
